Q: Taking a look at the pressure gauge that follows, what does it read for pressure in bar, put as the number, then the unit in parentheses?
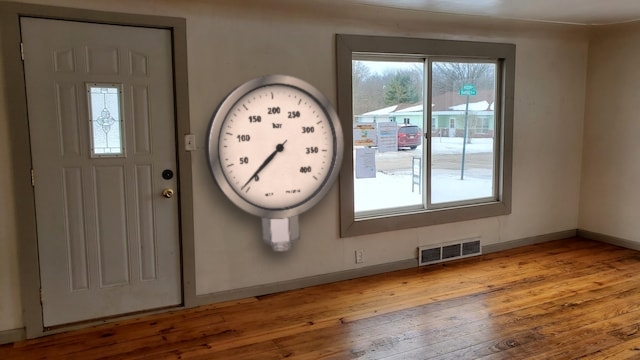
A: 10 (bar)
